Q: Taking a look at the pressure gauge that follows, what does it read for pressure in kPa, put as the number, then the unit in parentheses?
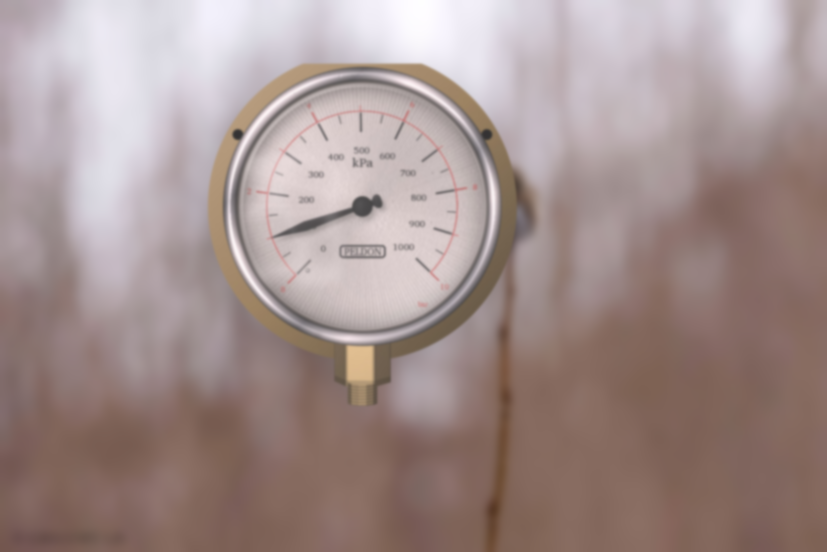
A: 100 (kPa)
